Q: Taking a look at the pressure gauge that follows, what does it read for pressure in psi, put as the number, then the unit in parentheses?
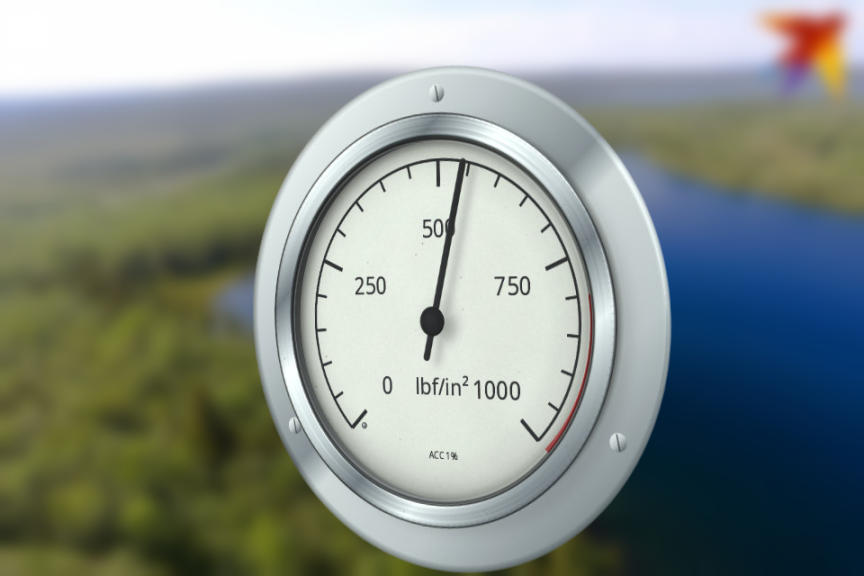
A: 550 (psi)
